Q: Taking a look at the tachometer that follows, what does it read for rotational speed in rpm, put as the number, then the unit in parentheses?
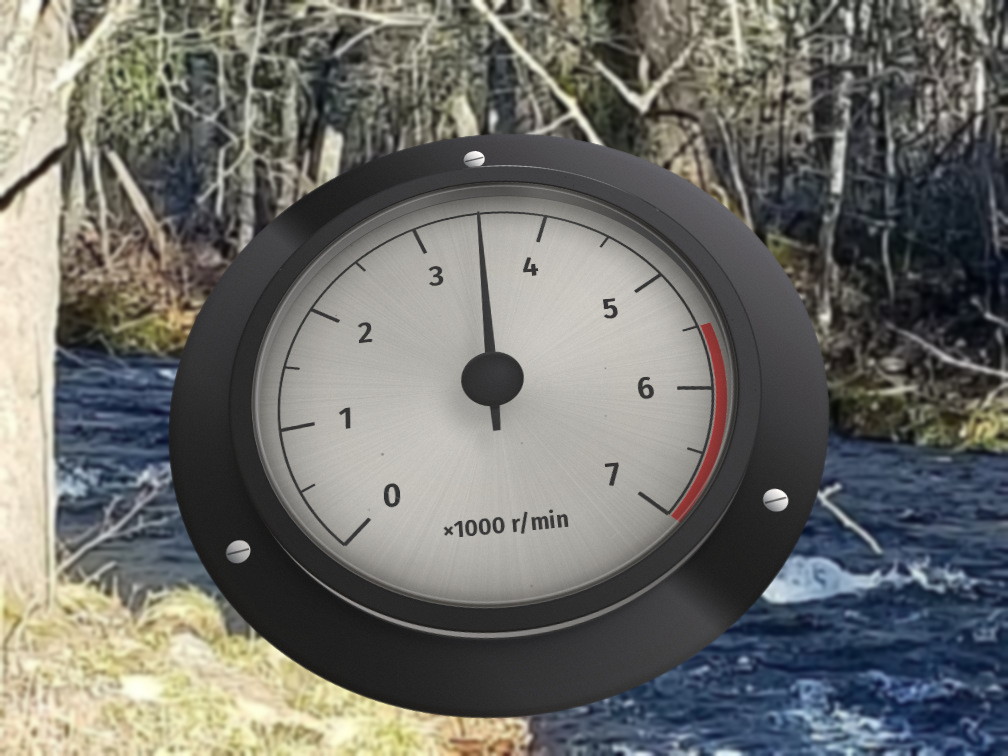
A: 3500 (rpm)
